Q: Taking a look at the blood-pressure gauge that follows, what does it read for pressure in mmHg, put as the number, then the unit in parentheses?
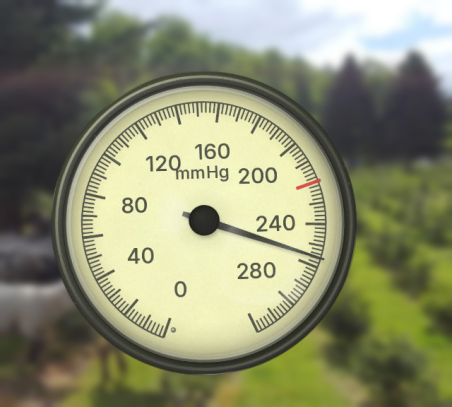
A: 256 (mmHg)
